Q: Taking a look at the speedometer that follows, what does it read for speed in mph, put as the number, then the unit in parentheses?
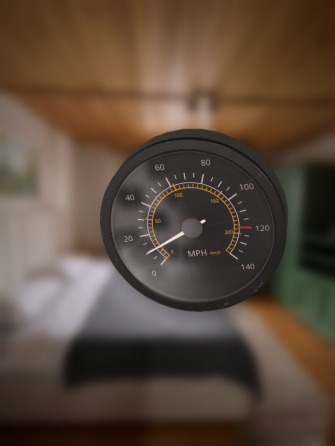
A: 10 (mph)
